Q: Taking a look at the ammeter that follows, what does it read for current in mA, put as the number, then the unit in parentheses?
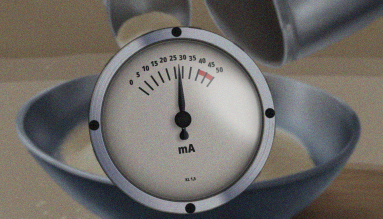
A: 27.5 (mA)
